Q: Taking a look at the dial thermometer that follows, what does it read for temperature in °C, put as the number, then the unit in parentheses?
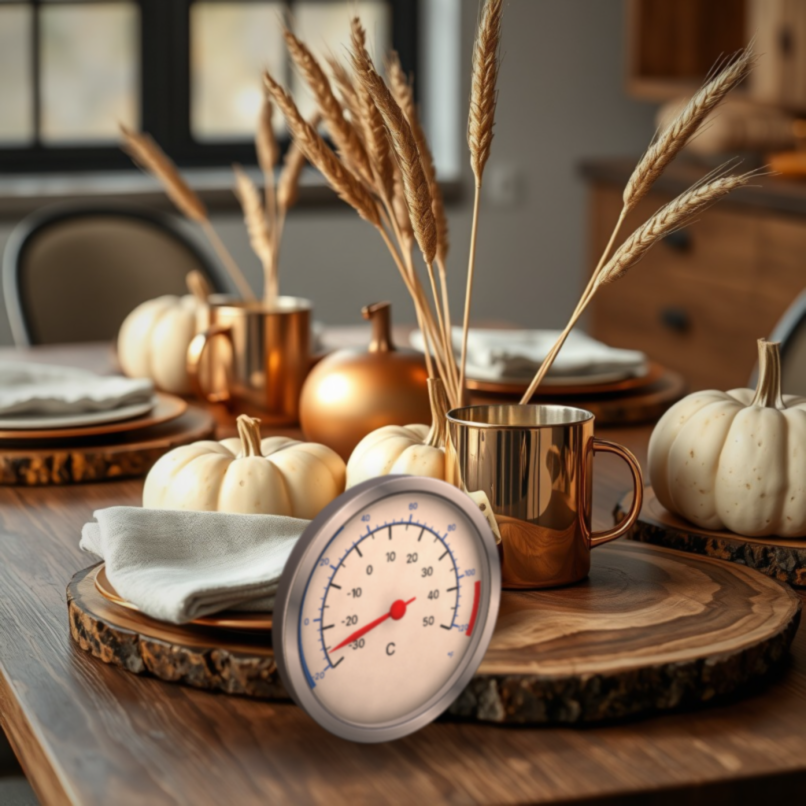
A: -25 (°C)
